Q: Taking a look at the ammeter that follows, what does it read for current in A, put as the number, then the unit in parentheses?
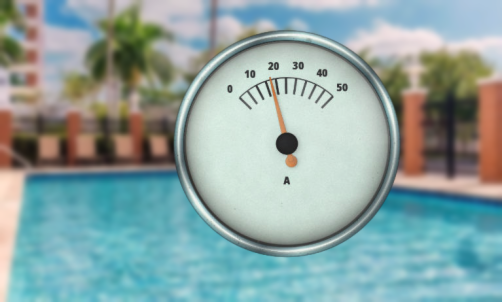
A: 17.5 (A)
